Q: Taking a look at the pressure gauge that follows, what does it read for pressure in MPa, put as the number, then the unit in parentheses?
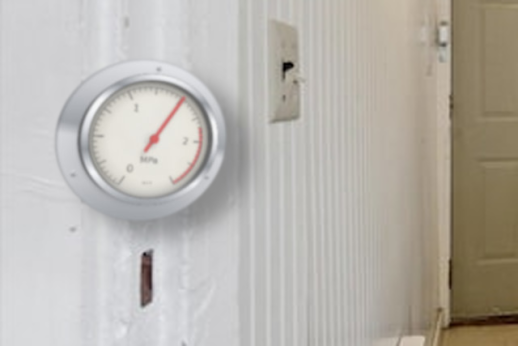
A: 1.5 (MPa)
